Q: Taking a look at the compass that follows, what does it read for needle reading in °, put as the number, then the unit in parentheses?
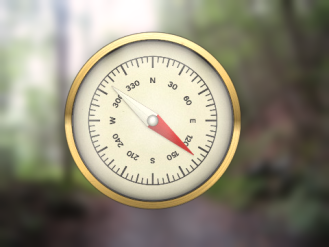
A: 130 (°)
